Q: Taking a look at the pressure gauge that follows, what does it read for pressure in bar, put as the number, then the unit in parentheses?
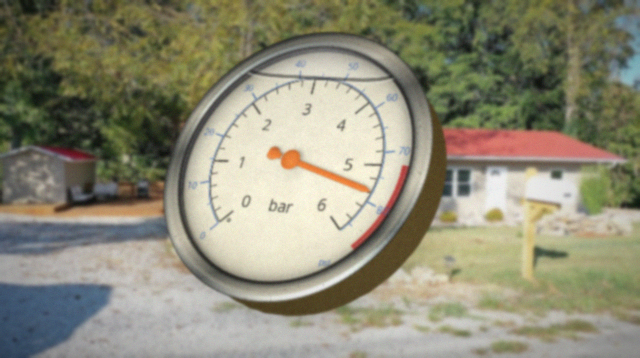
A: 5.4 (bar)
